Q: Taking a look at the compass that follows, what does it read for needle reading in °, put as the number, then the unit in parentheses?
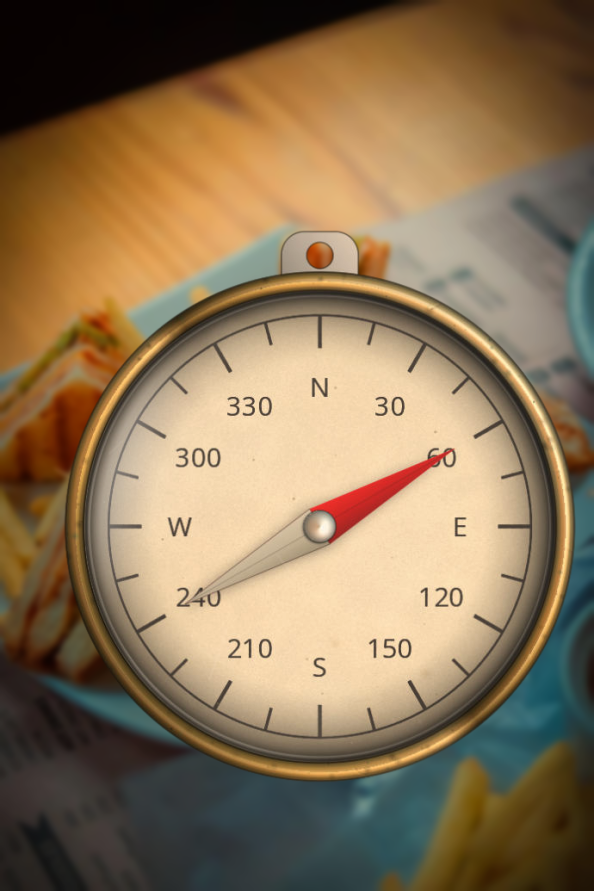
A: 60 (°)
